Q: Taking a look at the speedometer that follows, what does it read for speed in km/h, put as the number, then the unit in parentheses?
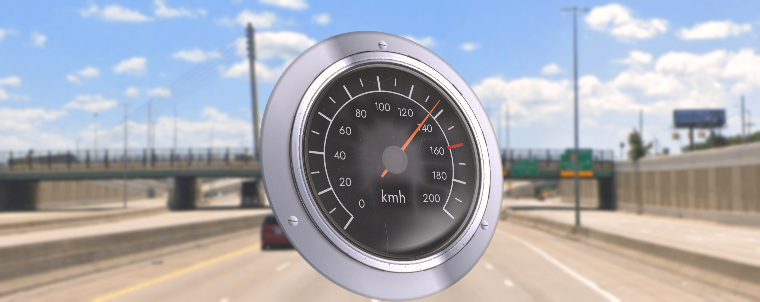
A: 135 (km/h)
